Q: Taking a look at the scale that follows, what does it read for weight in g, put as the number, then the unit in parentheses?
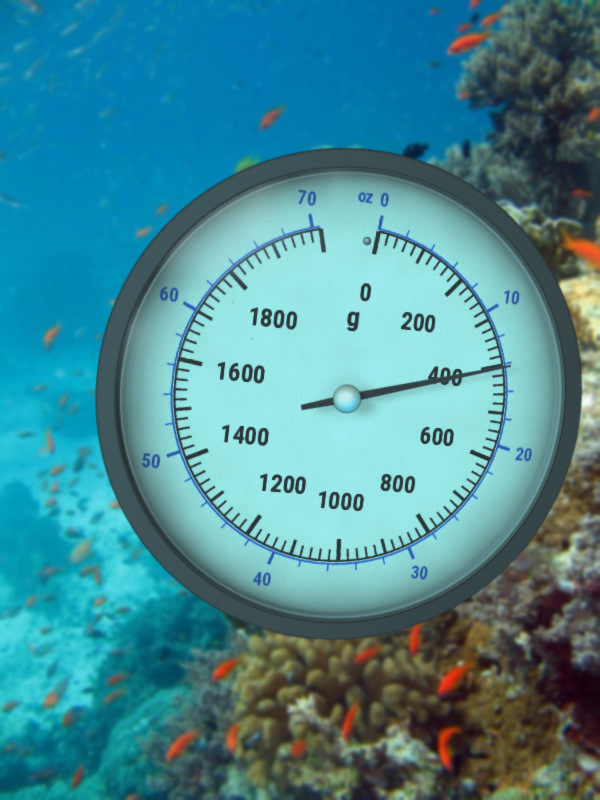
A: 400 (g)
